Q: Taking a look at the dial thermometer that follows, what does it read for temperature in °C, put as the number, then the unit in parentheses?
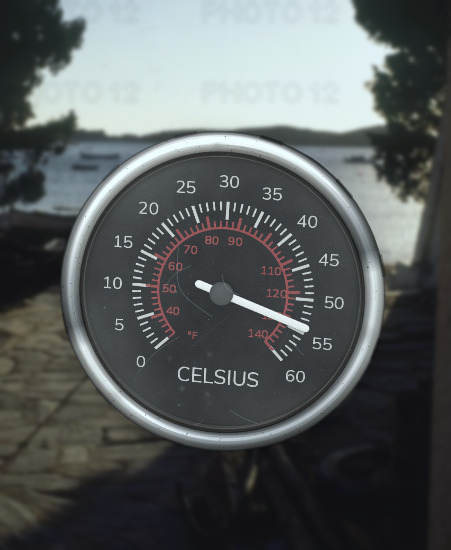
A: 54 (°C)
